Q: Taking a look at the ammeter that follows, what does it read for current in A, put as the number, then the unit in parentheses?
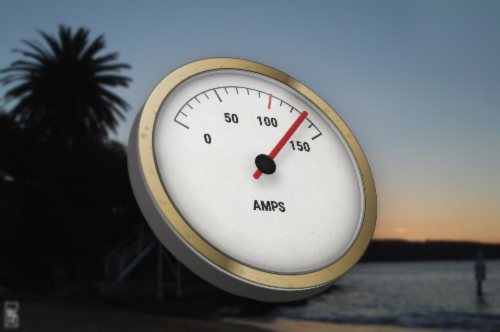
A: 130 (A)
